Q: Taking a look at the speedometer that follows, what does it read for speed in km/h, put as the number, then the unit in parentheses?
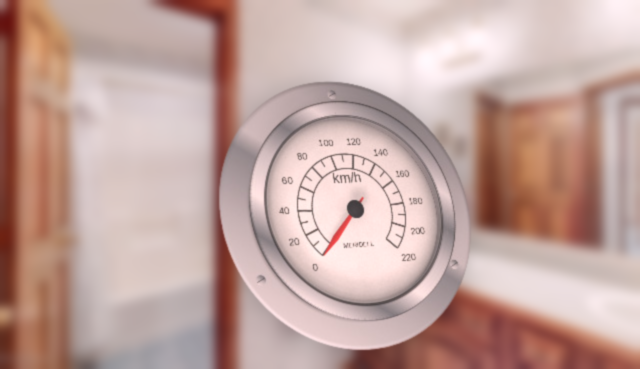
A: 0 (km/h)
